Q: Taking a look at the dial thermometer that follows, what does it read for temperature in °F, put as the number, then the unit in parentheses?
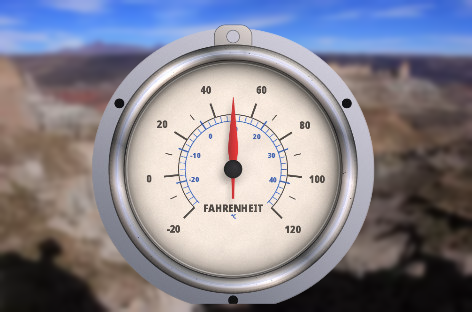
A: 50 (°F)
